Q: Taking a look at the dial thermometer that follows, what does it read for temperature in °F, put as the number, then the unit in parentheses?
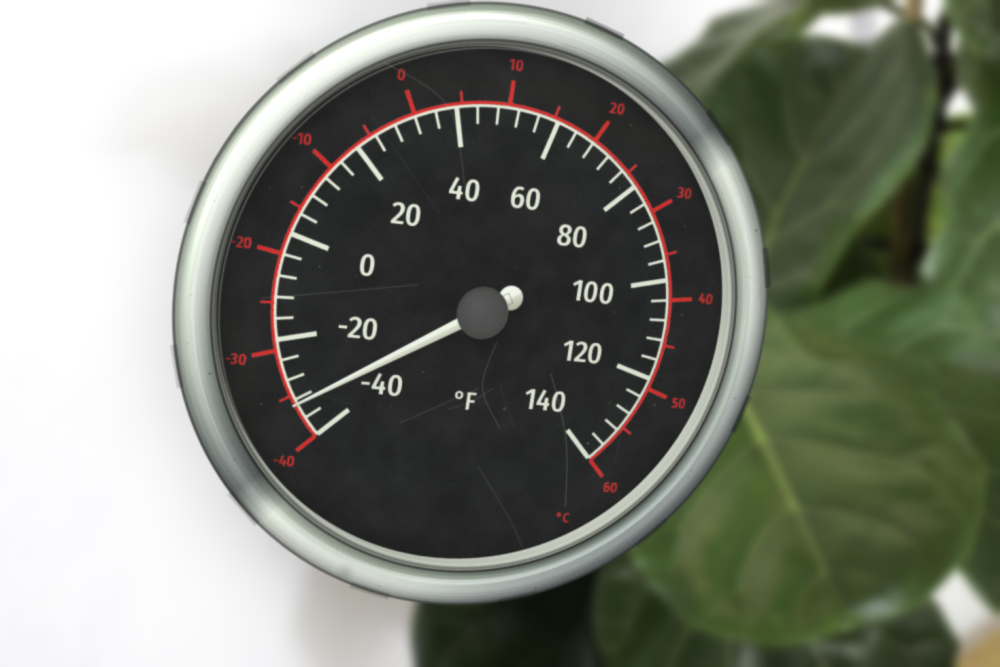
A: -32 (°F)
